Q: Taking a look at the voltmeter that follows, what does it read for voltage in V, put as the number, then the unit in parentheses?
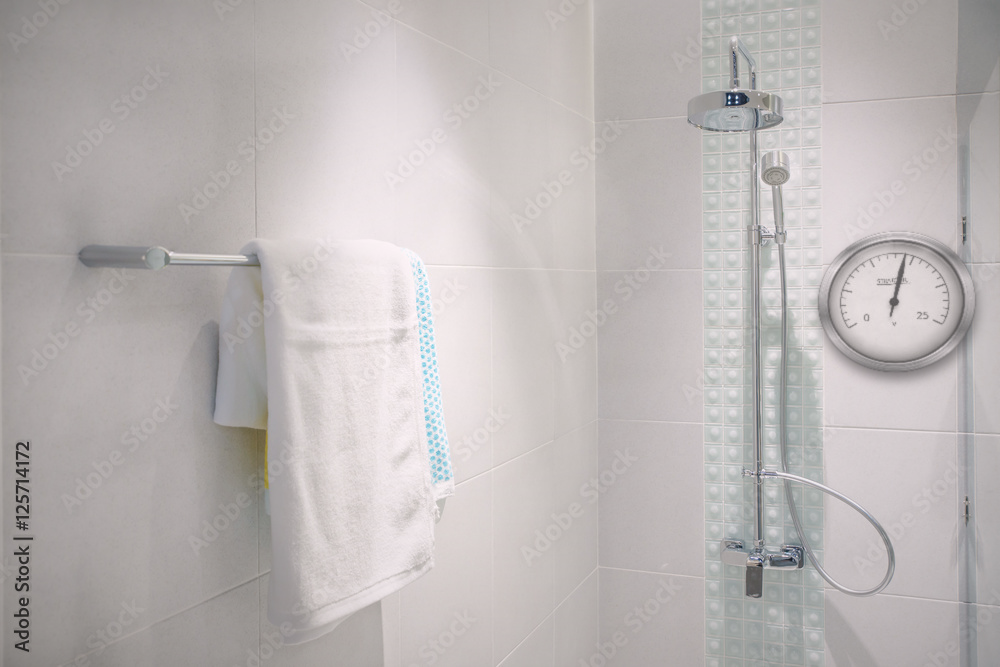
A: 14 (V)
